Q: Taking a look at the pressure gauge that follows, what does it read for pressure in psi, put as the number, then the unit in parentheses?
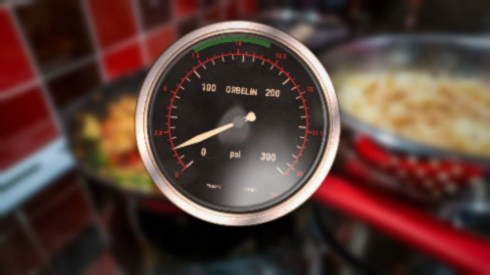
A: 20 (psi)
